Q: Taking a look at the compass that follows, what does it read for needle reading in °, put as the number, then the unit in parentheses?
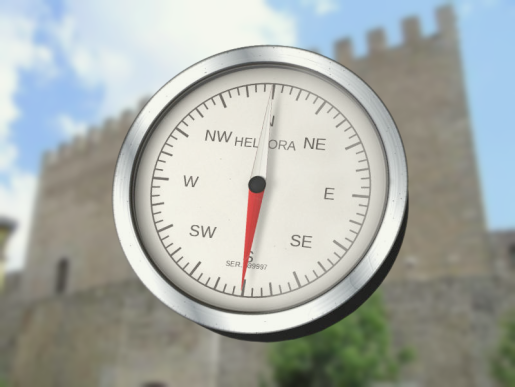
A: 180 (°)
